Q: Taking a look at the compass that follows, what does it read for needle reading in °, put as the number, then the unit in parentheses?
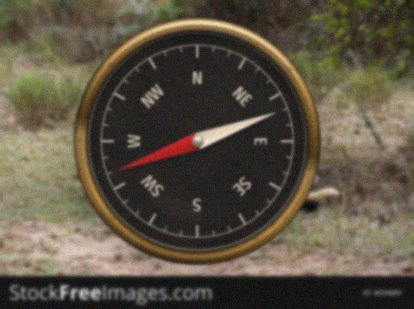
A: 250 (°)
